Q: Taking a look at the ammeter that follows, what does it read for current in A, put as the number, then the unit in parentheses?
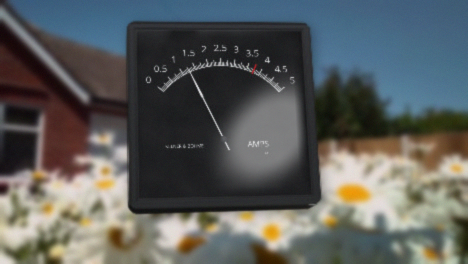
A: 1.25 (A)
